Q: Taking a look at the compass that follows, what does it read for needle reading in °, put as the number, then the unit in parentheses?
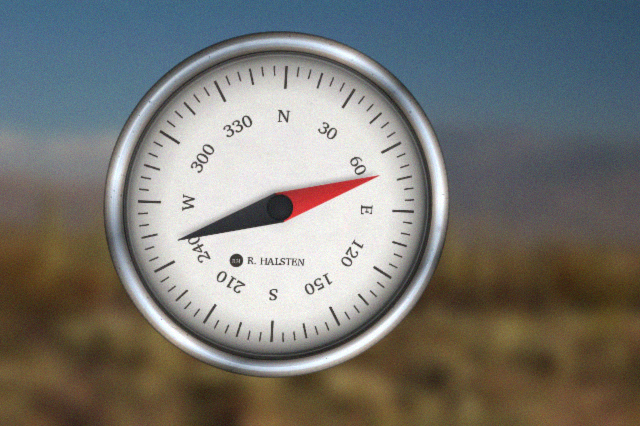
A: 70 (°)
